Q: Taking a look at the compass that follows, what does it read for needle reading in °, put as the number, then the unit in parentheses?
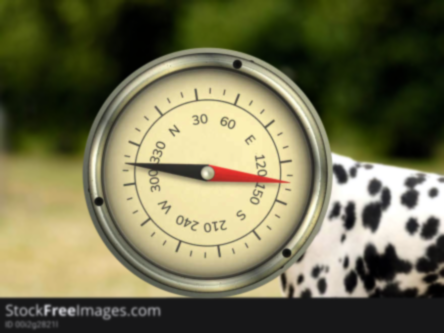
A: 135 (°)
